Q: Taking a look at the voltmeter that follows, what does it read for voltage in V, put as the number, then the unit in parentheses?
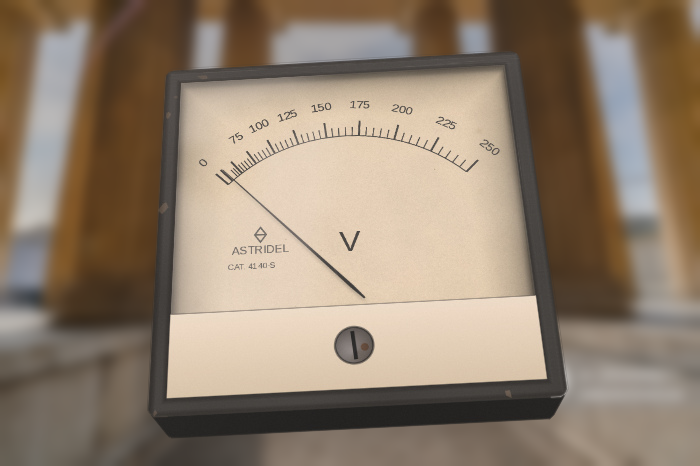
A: 25 (V)
